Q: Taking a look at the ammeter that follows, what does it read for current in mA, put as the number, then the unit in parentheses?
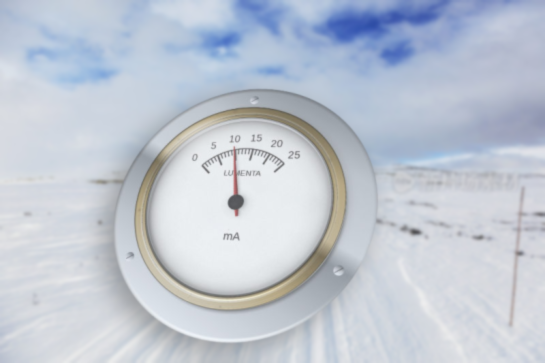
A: 10 (mA)
